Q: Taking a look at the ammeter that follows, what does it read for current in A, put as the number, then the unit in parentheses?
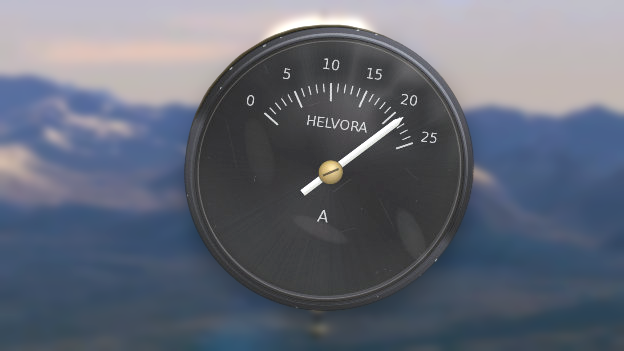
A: 21 (A)
